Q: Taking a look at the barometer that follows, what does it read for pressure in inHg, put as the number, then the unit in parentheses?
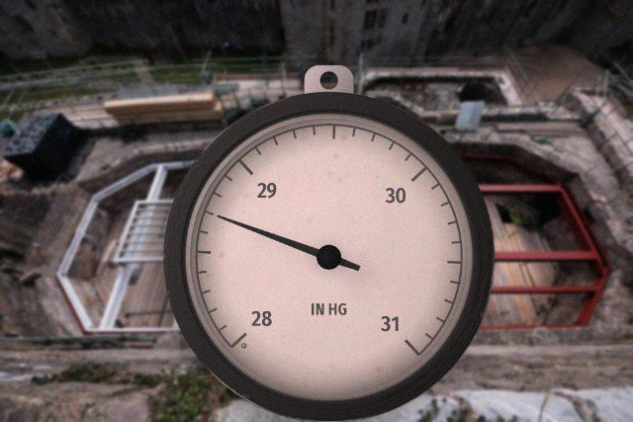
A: 28.7 (inHg)
